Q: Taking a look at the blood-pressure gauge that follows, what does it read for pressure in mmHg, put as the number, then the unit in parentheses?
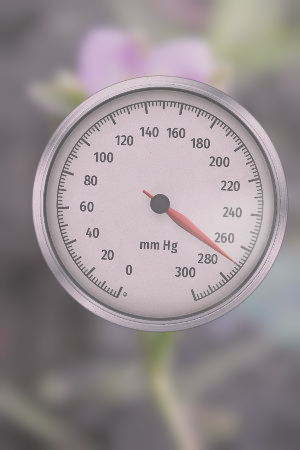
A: 270 (mmHg)
